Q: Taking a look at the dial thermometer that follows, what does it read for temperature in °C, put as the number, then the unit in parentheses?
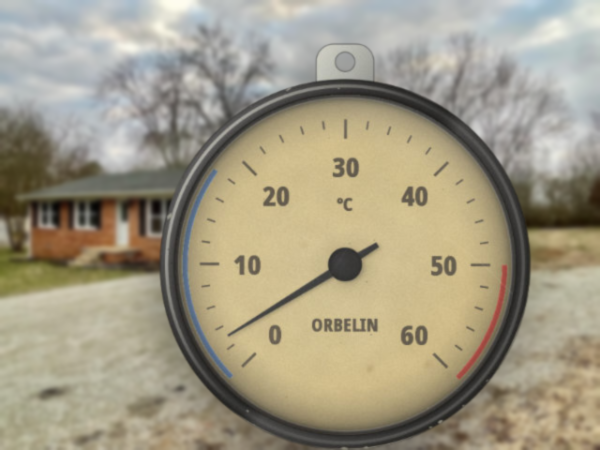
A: 3 (°C)
